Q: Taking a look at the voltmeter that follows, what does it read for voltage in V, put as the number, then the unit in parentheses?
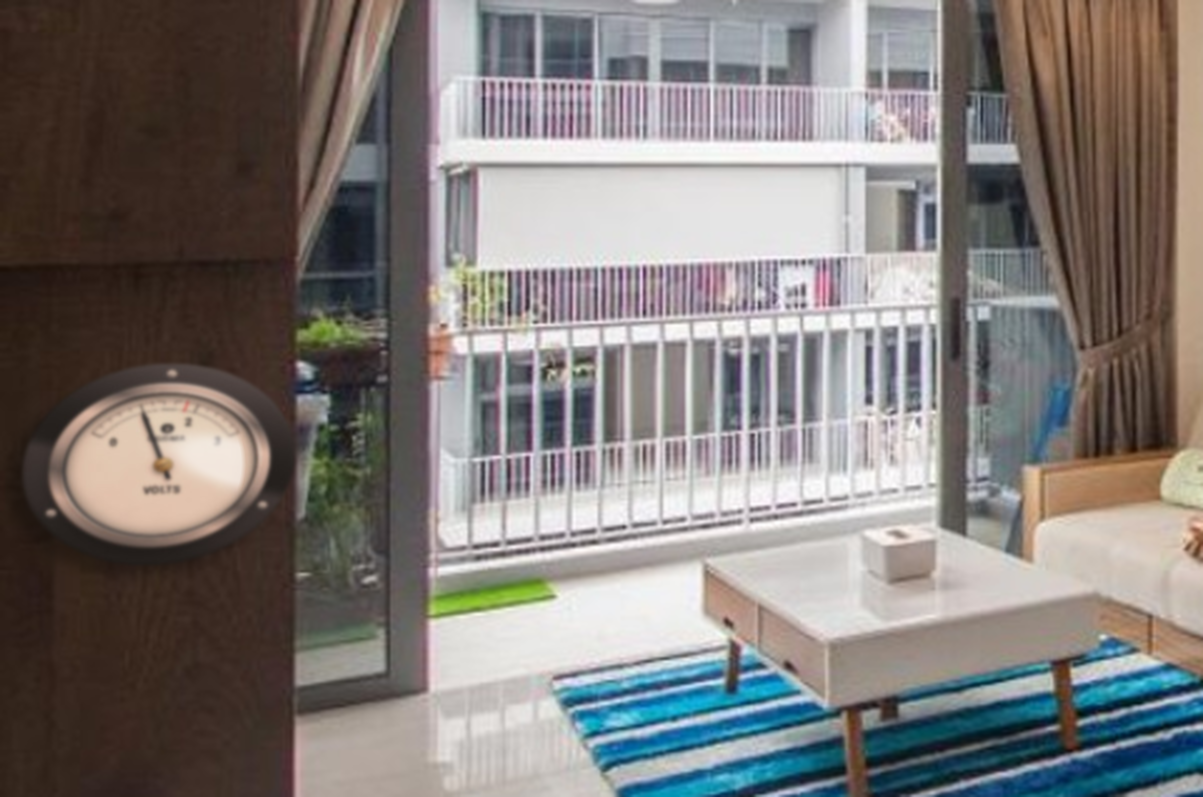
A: 1 (V)
